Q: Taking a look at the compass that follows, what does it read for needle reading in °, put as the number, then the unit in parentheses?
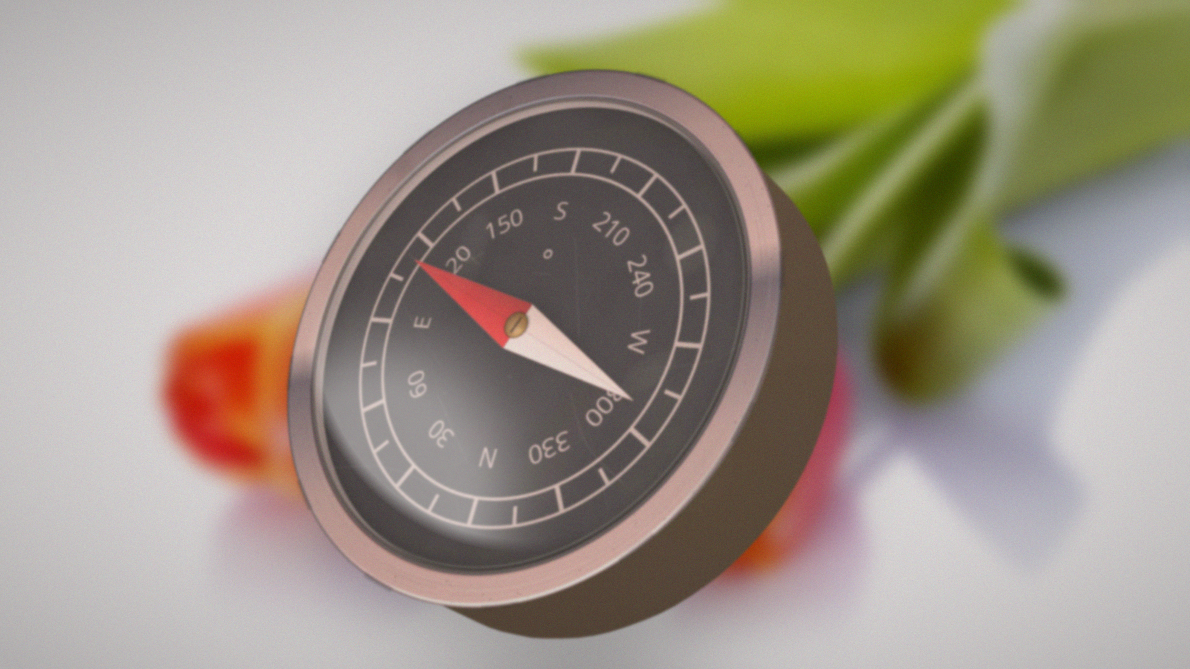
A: 112.5 (°)
